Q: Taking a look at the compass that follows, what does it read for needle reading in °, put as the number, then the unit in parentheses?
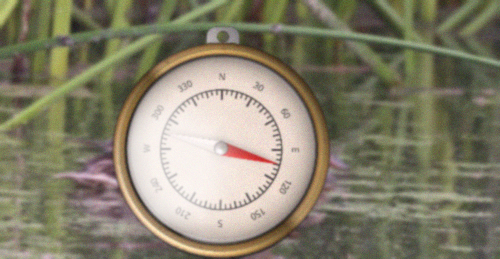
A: 105 (°)
